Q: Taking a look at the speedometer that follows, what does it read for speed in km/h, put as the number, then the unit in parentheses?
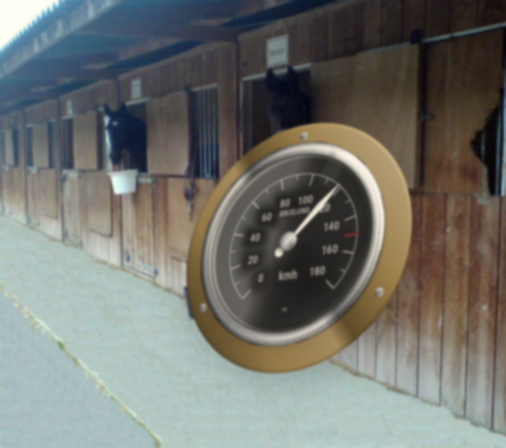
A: 120 (km/h)
